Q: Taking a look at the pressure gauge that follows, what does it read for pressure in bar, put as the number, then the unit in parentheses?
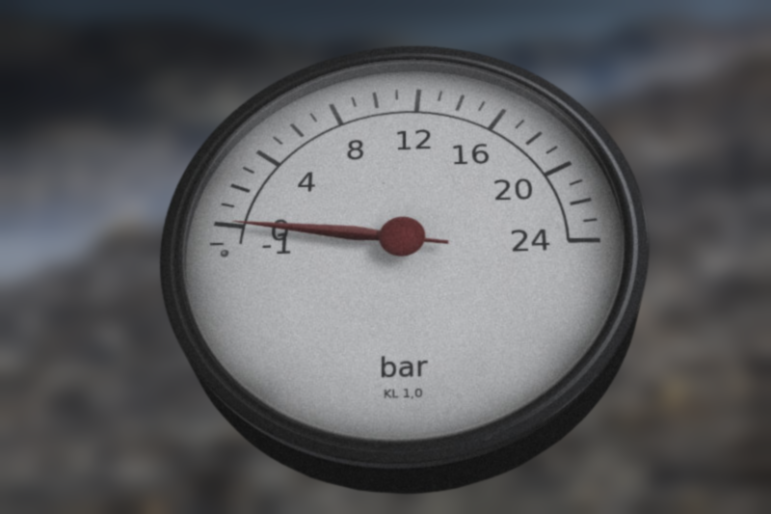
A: 0 (bar)
